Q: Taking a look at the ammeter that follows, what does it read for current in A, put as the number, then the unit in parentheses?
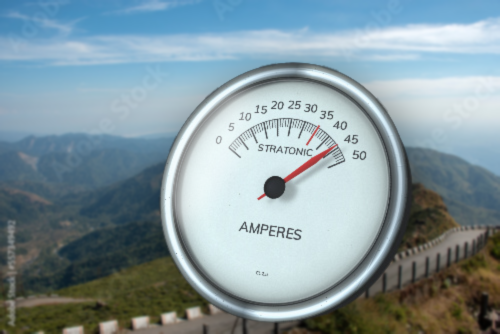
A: 45 (A)
